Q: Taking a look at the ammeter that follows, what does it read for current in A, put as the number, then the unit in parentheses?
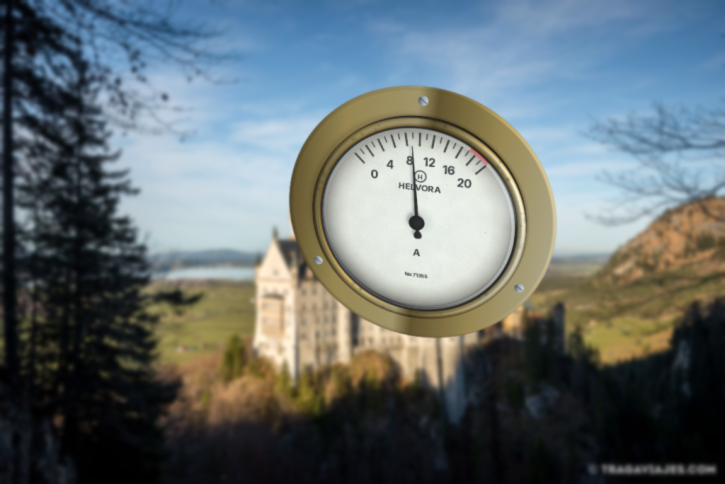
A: 9 (A)
